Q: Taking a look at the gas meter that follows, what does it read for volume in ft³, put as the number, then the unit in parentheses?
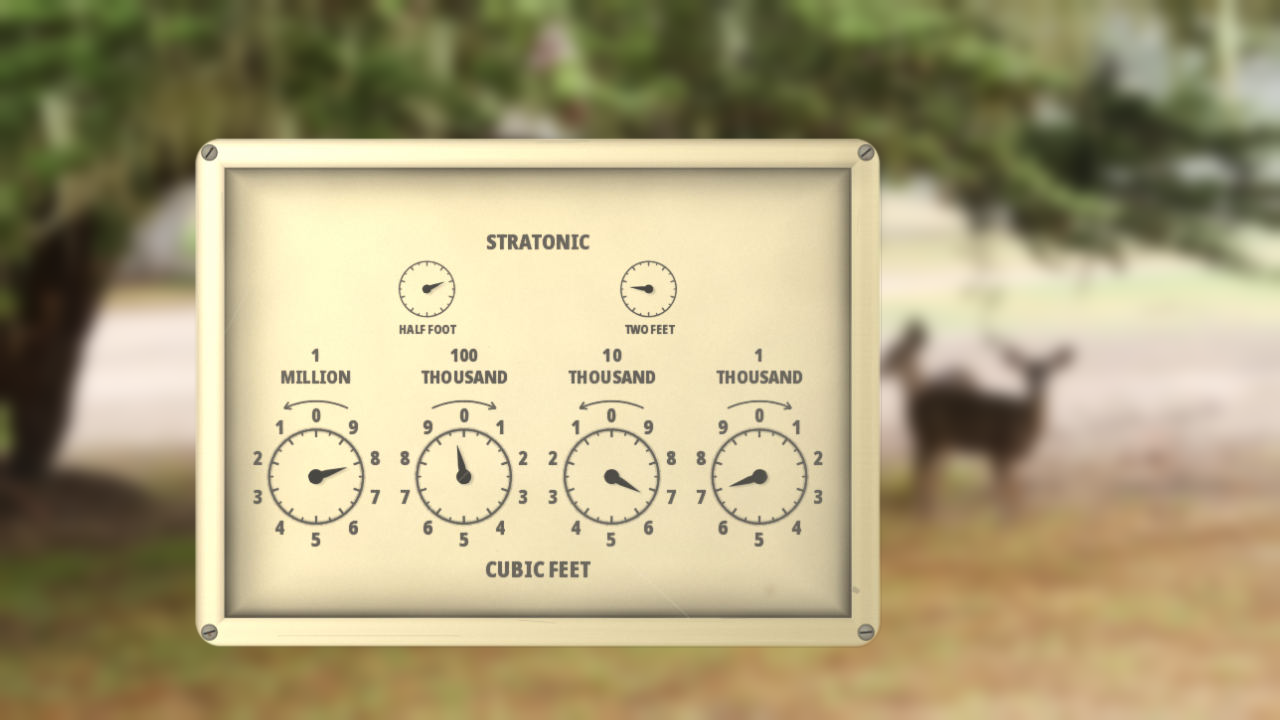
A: 796700 (ft³)
